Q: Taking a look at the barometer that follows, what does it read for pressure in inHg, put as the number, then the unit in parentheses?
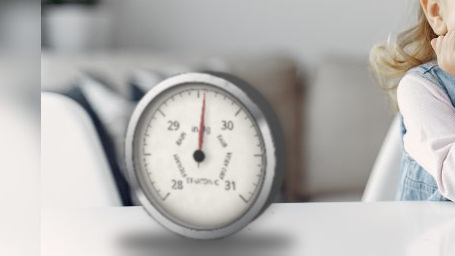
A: 29.6 (inHg)
